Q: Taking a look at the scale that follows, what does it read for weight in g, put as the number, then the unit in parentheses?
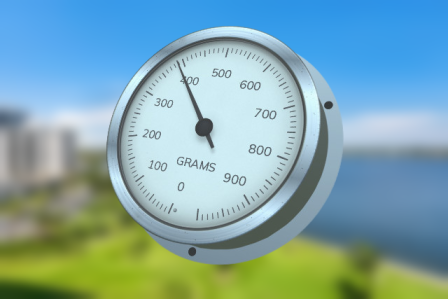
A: 390 (g)
